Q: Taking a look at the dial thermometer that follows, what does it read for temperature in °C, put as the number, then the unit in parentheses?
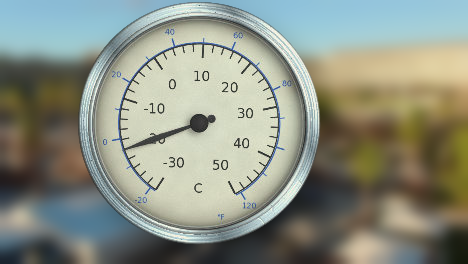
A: -20 (°C)
